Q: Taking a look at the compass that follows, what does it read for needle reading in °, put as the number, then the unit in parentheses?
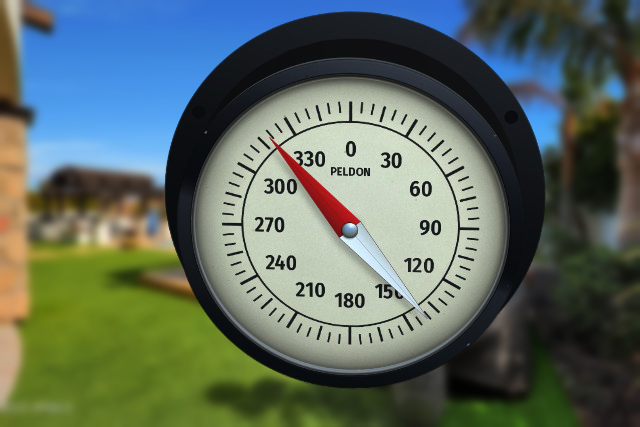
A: 320 (°)
